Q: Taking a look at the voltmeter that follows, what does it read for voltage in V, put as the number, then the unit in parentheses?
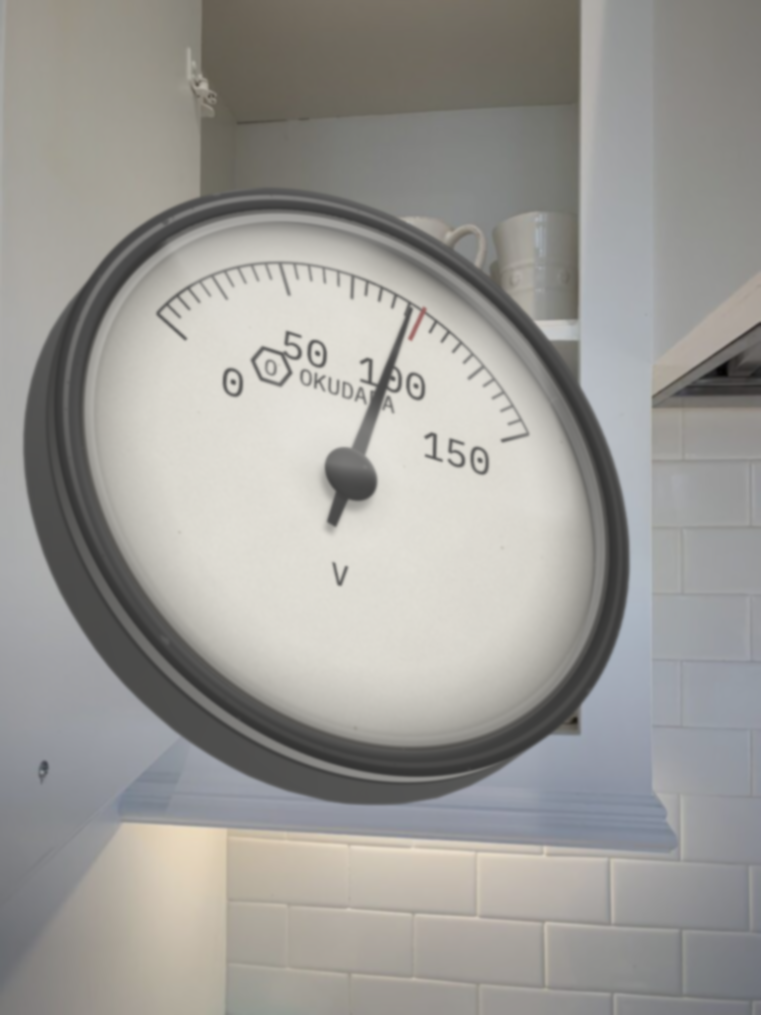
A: 95 (V)
